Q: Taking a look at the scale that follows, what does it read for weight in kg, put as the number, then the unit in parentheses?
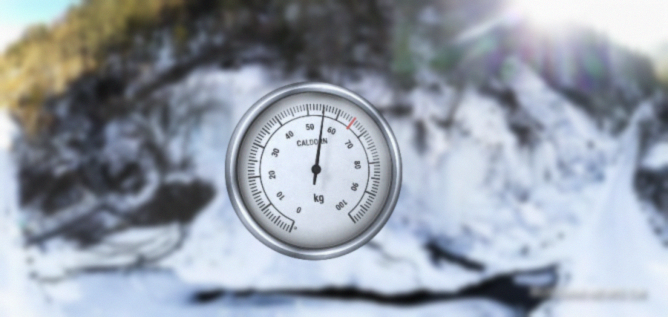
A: 55 (kg)
